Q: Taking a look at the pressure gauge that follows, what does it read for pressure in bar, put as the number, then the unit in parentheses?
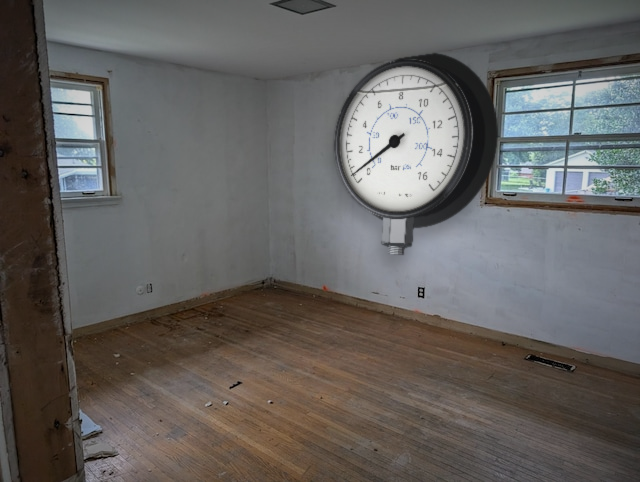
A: 0.5 (bar)
